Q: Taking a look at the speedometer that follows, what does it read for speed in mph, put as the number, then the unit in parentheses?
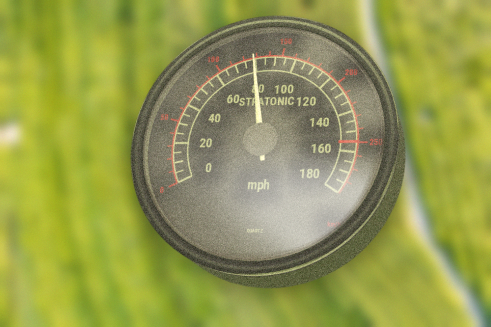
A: 80 (mph)
